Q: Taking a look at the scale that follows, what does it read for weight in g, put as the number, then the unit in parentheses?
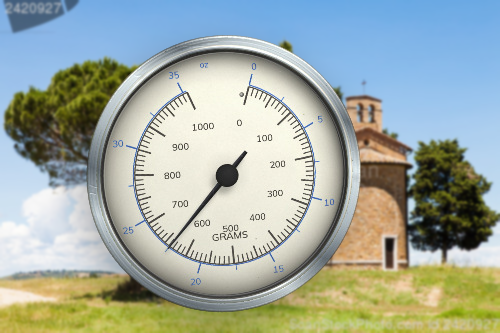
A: 640 (g)
